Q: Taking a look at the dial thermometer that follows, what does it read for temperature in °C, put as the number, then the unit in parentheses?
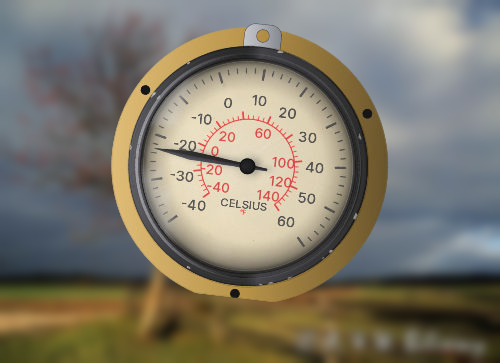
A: -23 (°C)
